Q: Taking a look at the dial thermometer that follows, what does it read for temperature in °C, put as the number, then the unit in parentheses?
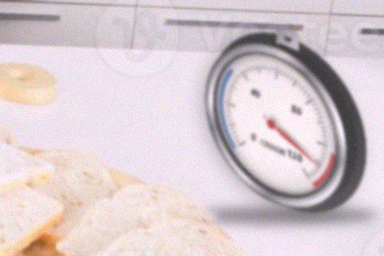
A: 110 (°C)
